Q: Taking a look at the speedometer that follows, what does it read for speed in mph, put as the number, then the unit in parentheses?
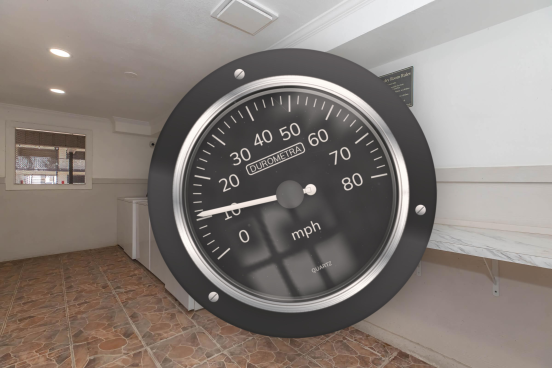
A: 11 (mph)
